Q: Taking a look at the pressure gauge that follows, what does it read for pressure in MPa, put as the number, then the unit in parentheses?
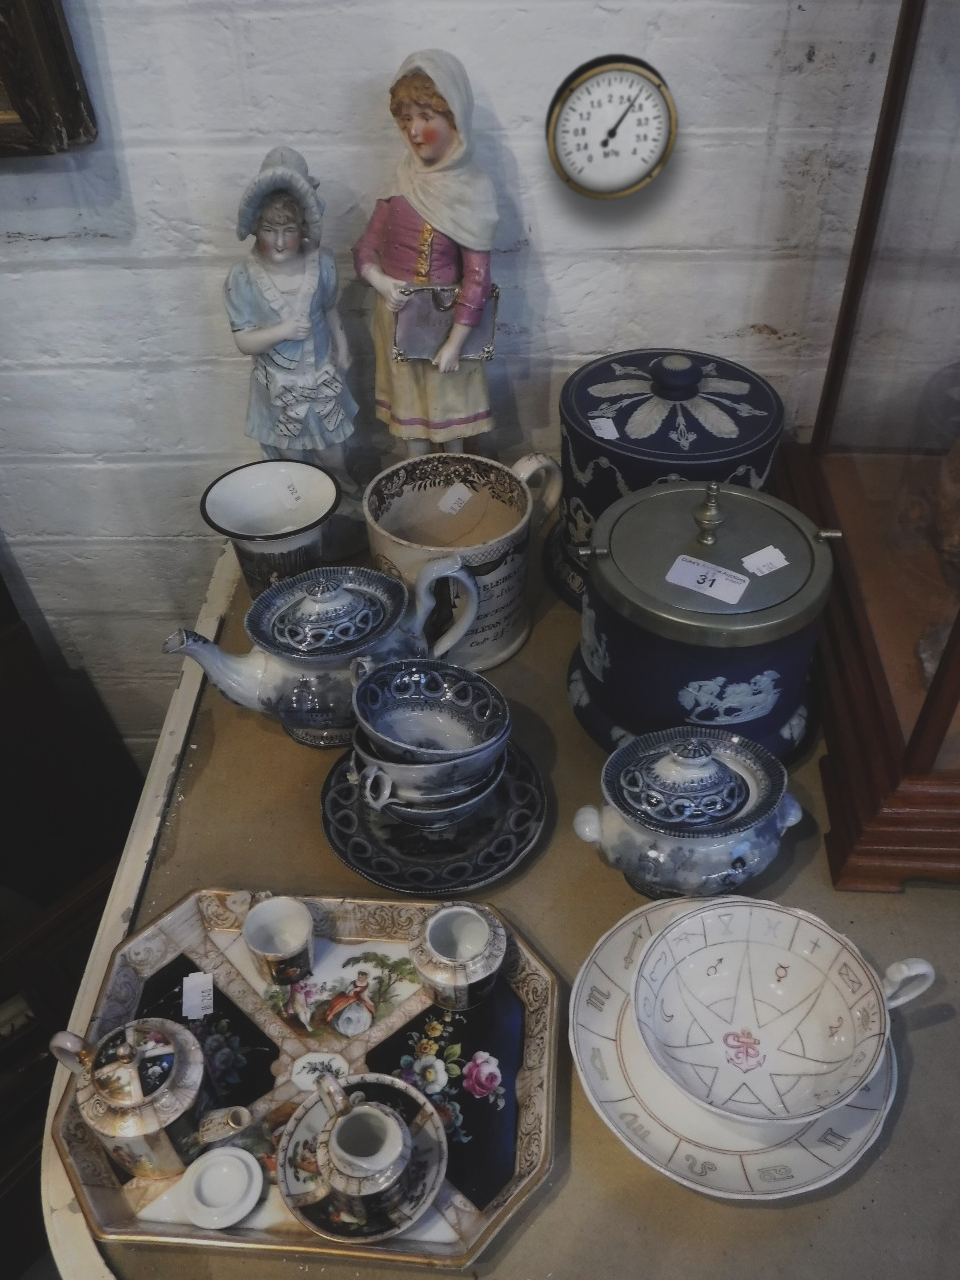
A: 2.6 (MPa)
